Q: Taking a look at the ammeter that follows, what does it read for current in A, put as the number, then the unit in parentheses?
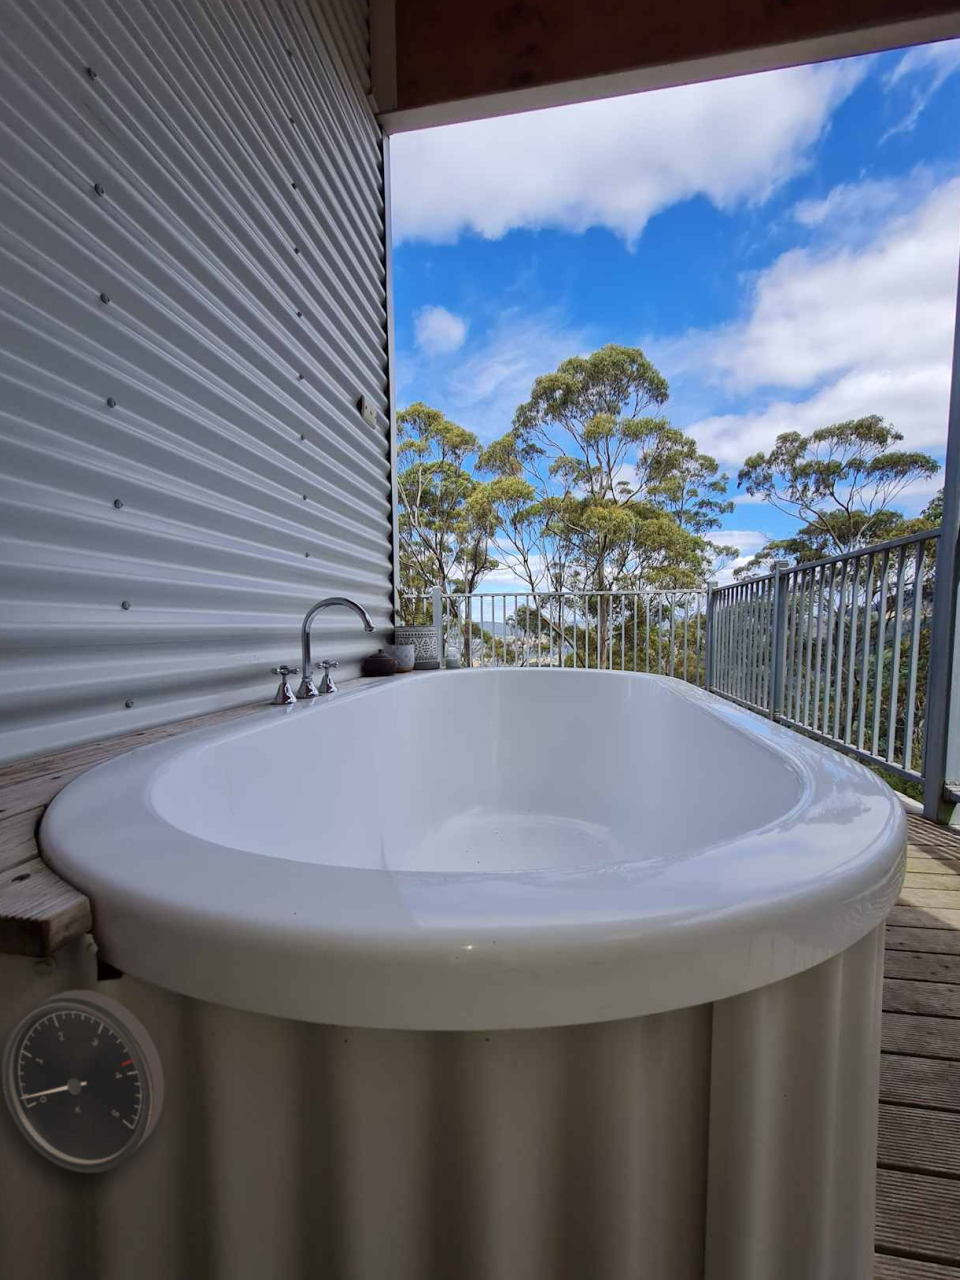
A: 0.2 (A)
